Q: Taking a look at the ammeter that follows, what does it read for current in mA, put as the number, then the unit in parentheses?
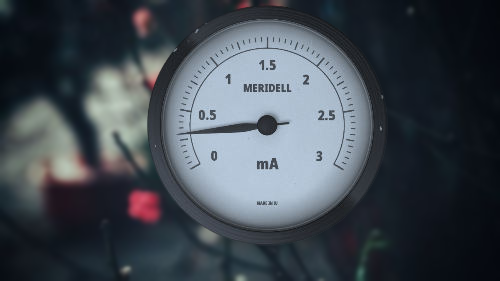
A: 0.3 (mA)
